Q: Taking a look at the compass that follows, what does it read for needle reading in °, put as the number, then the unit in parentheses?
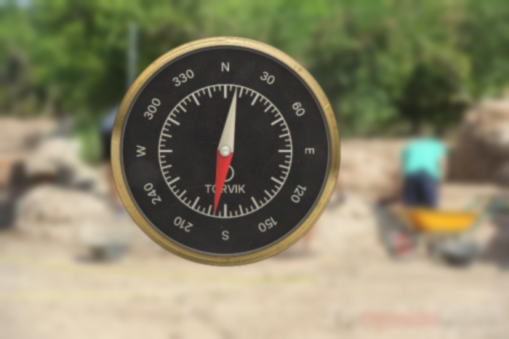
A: 190 (°)
